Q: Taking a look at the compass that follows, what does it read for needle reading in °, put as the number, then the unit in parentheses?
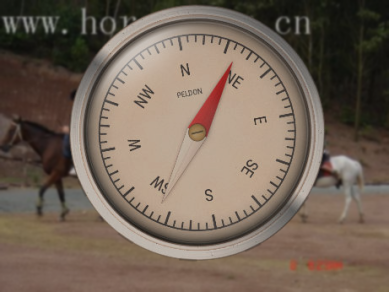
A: 37.5 (°)
